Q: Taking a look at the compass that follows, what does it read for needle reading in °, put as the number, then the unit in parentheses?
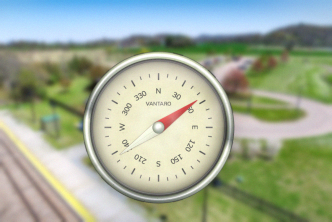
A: 55 (°)
